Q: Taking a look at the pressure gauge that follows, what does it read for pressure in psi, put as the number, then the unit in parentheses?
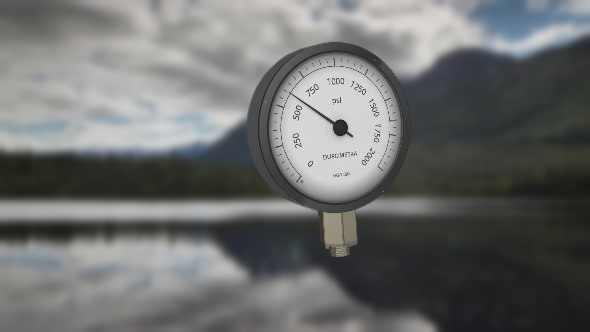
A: 600 (psi)
